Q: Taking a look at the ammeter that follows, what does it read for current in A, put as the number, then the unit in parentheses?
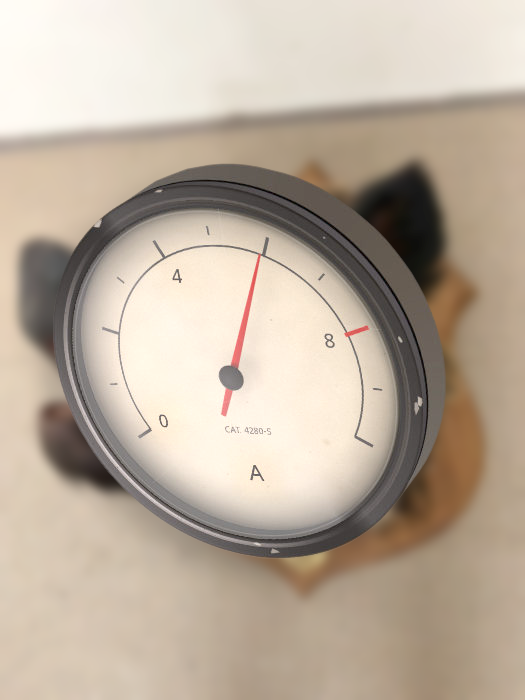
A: 6 (A)
